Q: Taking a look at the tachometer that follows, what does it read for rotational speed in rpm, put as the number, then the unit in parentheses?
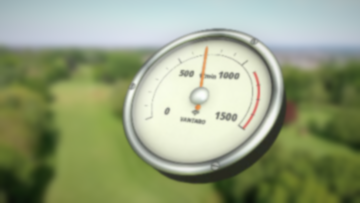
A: 700 (rpm)
